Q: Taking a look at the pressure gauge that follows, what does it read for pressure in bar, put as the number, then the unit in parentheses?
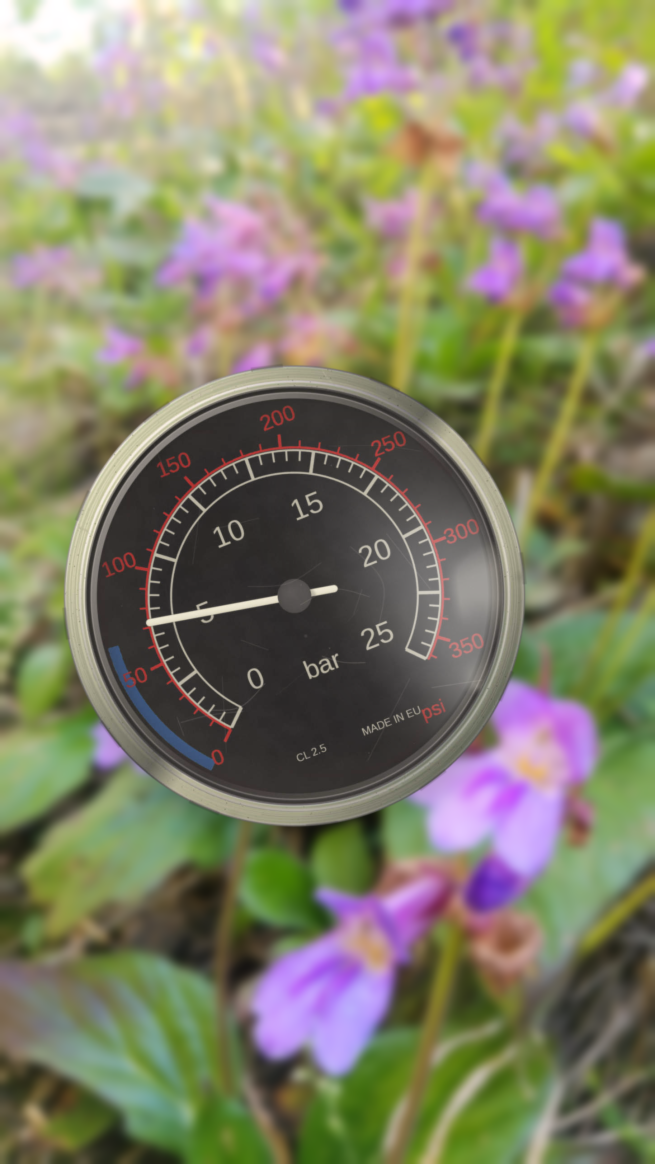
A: 5 (bar)
